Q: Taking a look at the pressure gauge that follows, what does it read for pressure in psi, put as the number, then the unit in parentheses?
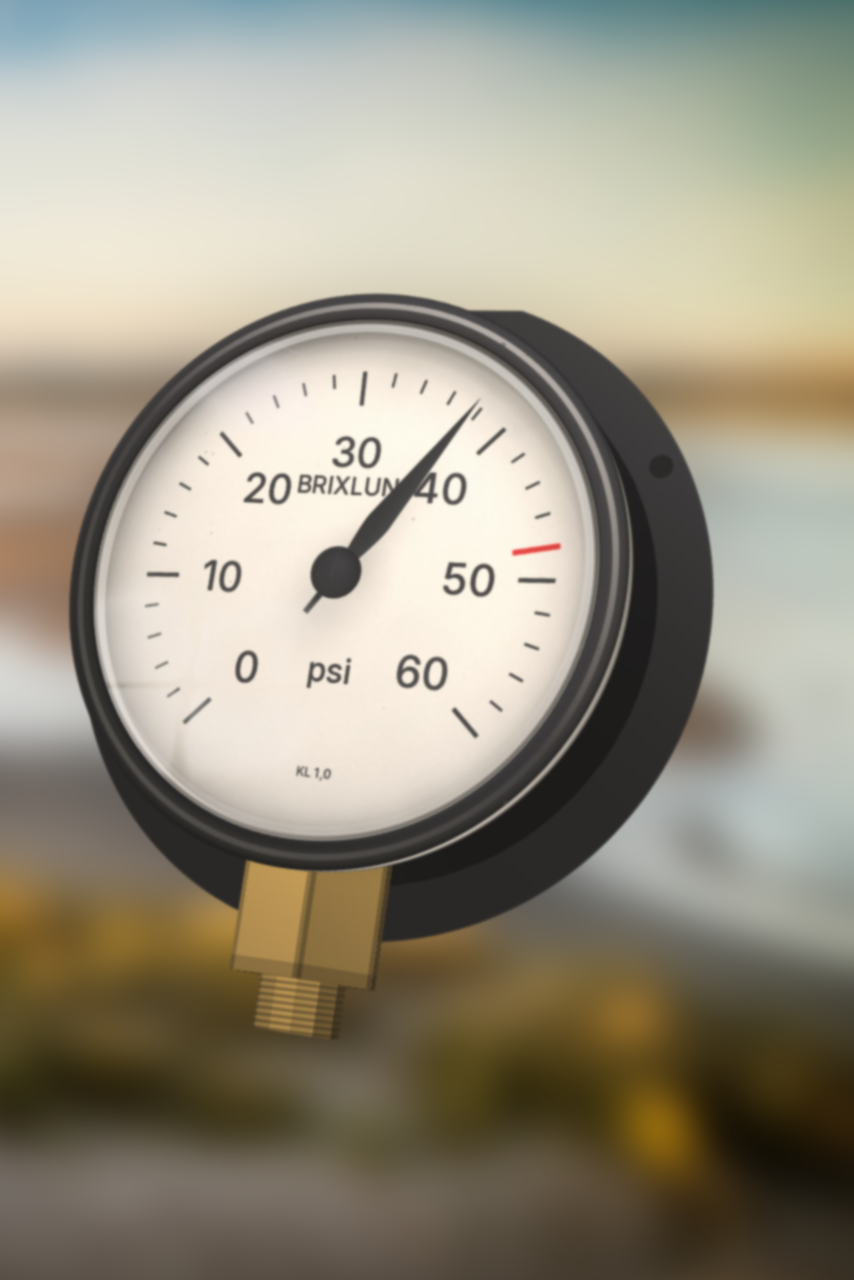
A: 38 (psi)
